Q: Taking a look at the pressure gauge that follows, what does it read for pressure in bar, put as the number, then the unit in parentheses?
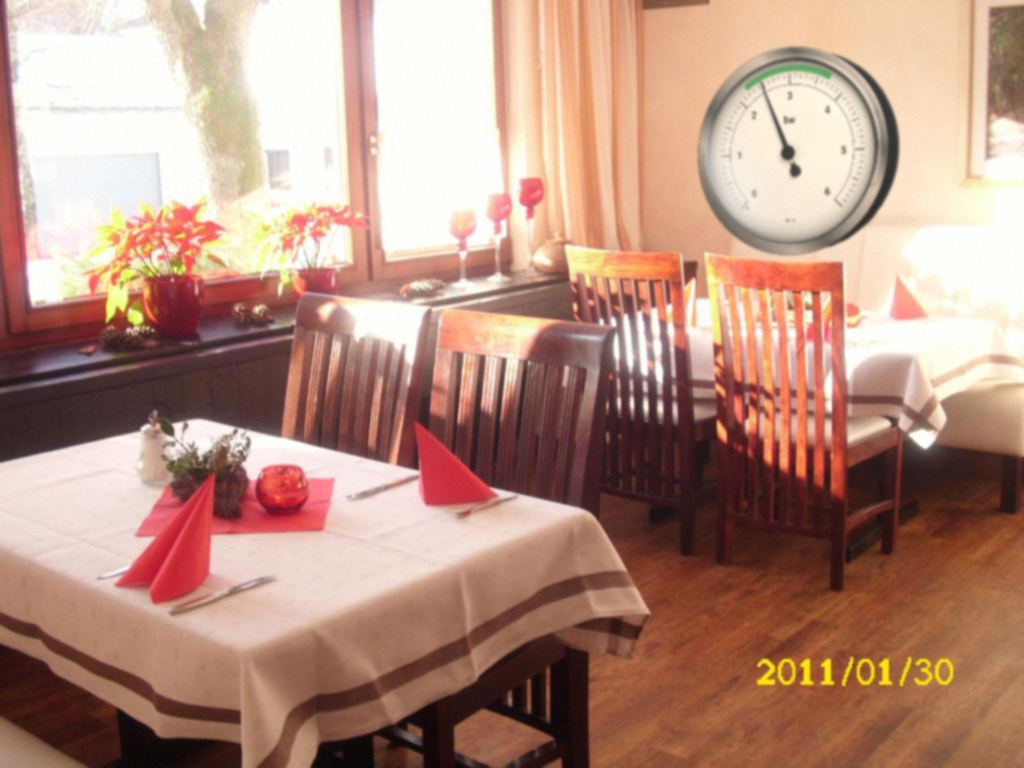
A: 2.5 (bar)
